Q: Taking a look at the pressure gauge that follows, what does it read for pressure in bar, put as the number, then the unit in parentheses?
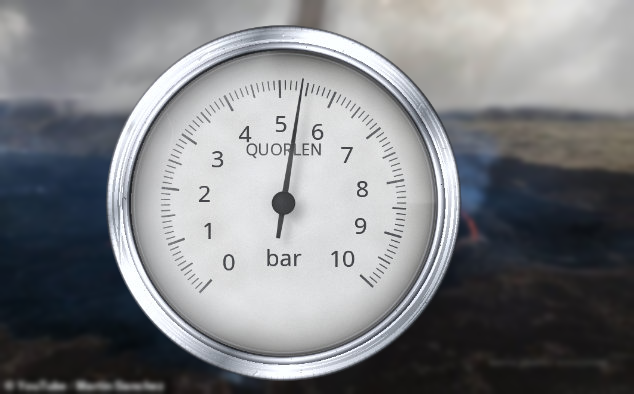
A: 5.4 (bar)
